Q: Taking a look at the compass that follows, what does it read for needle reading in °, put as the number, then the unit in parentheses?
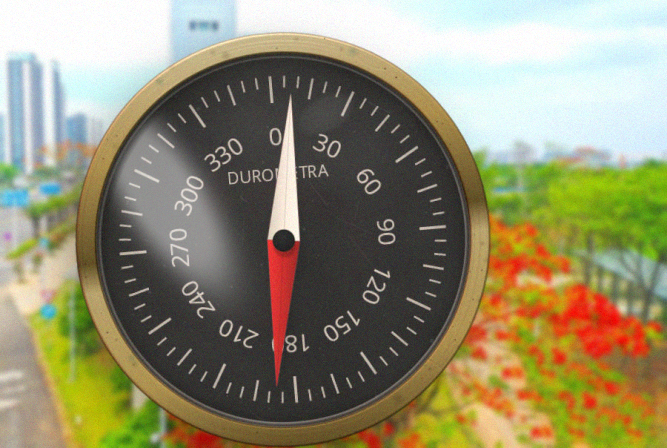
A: 187.5 (°)
